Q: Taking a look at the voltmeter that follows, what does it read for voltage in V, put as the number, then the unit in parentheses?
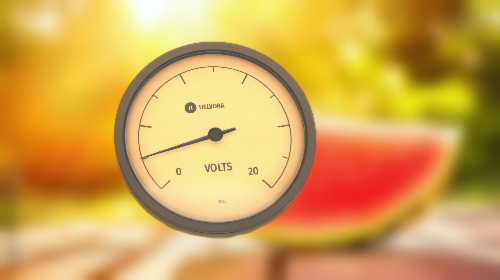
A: 2 (V)
